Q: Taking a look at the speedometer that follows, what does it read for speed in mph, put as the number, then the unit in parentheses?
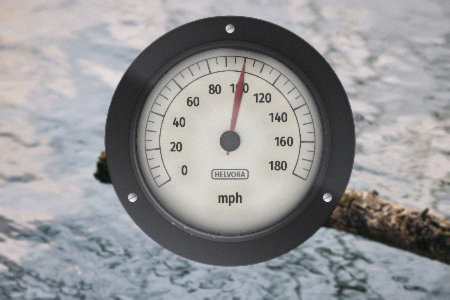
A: 100 (mph)
